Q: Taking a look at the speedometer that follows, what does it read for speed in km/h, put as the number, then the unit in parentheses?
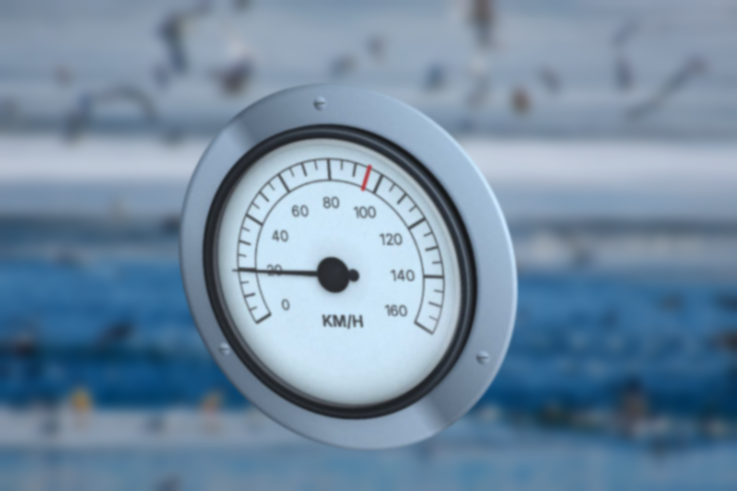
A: 20 (km/h)
